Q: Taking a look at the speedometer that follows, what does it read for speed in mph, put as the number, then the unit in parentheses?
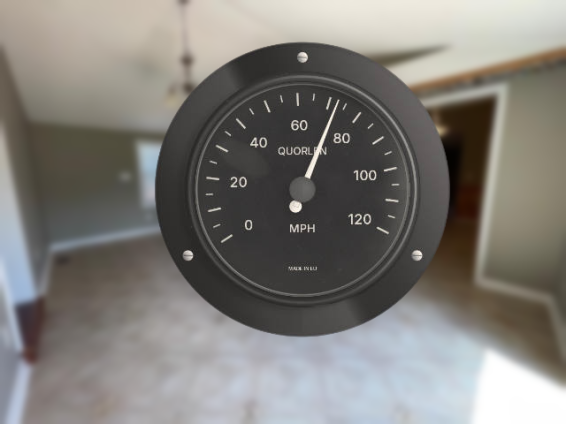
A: 72.5 (mph)
